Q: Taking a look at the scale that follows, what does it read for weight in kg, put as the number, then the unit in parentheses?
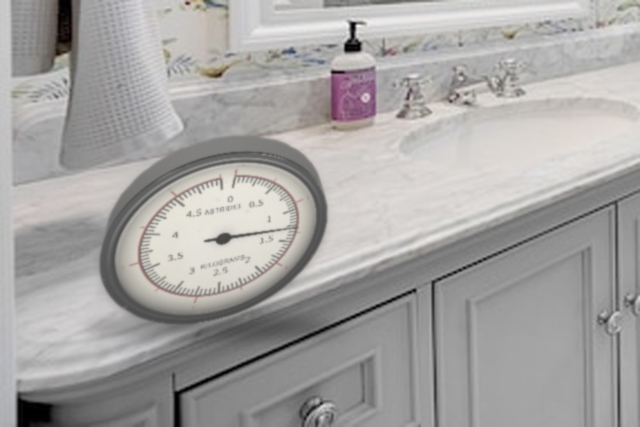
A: 1.25 (kg)
